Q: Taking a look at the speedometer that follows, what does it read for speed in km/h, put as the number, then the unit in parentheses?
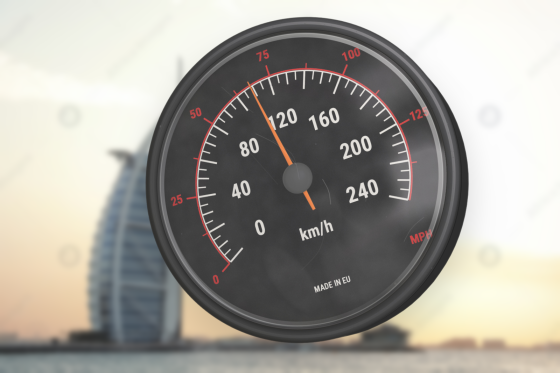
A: 110 (km/h)
